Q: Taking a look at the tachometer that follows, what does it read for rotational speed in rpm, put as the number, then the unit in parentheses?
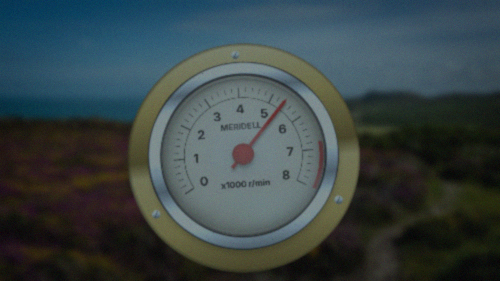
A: 5400 (rpm)
